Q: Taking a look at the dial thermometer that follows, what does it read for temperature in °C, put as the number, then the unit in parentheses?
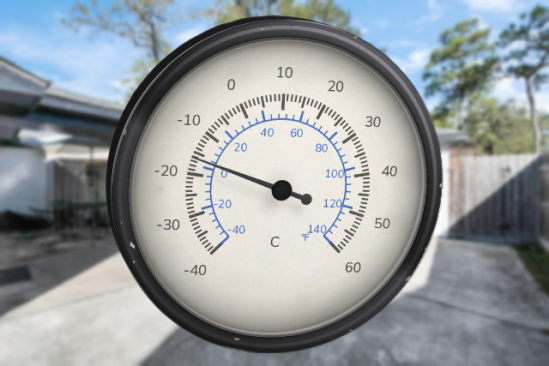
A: -16 (°C)
